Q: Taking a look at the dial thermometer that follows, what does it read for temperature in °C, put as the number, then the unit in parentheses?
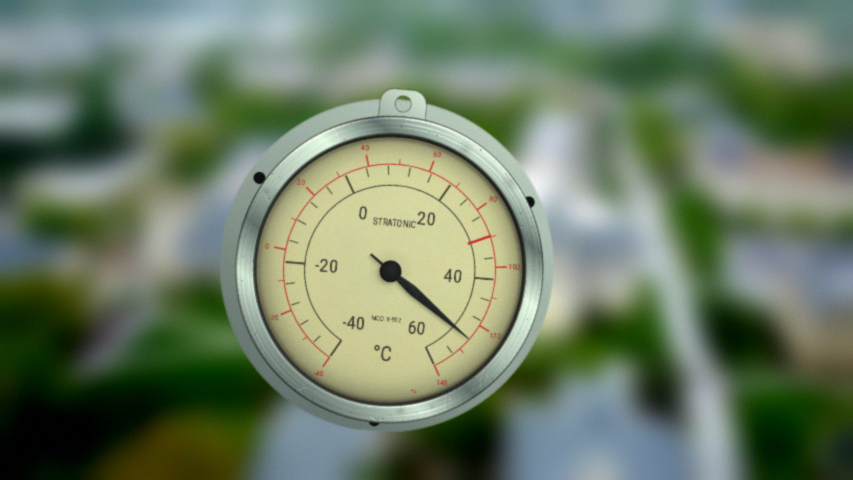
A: 52 (°C)
